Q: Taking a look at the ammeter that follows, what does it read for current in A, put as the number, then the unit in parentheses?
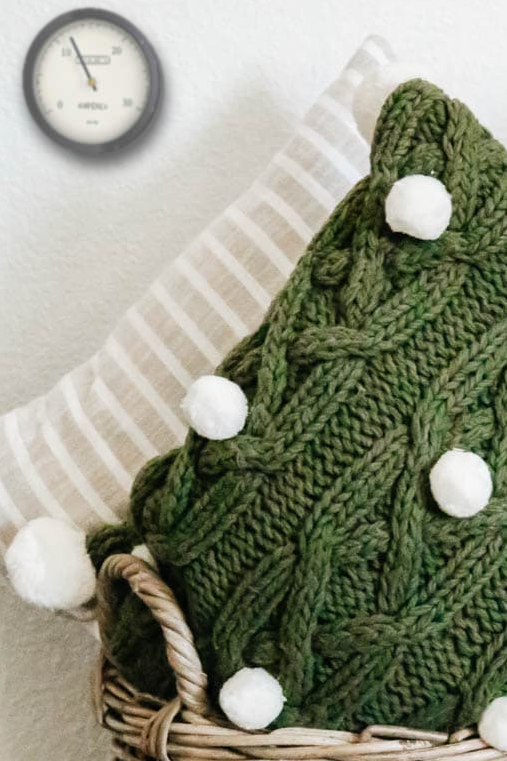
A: 12 (A)
